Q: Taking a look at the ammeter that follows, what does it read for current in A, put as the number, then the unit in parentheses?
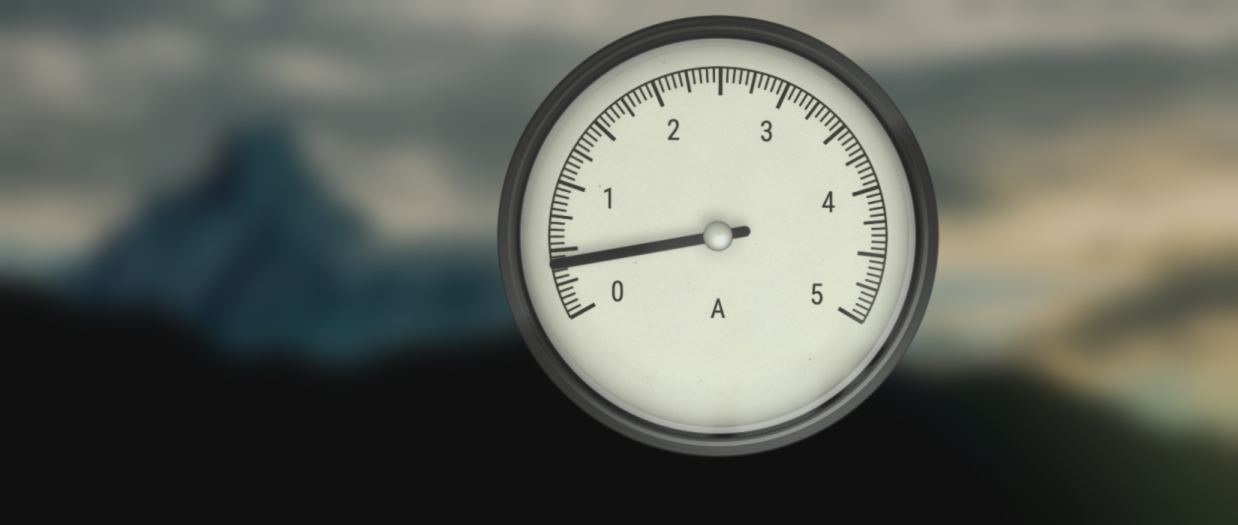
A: 0.4 (A)
